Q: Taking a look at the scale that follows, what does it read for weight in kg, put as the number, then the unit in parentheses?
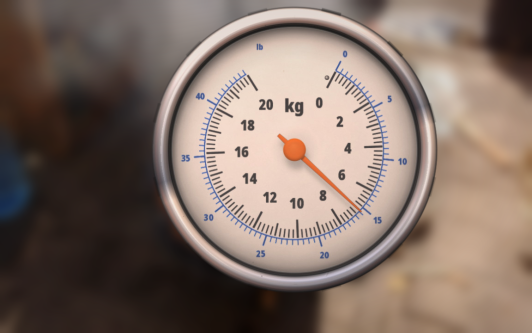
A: 7 (kg)
